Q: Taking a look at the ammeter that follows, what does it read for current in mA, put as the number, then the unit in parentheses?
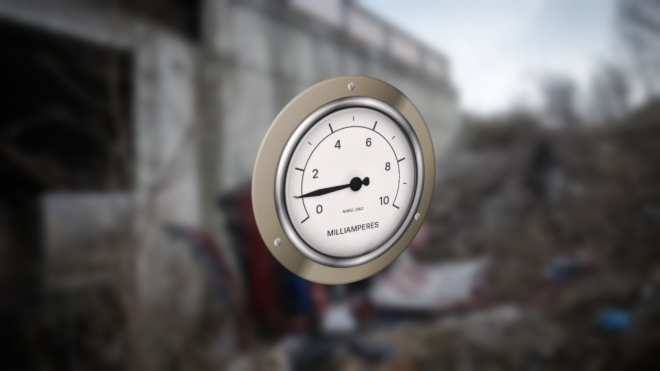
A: 1 (mA)
